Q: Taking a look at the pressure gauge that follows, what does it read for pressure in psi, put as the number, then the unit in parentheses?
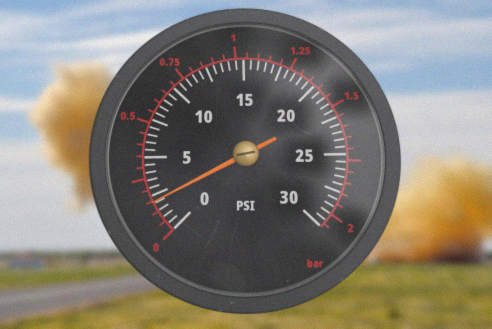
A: 2 (psi)
